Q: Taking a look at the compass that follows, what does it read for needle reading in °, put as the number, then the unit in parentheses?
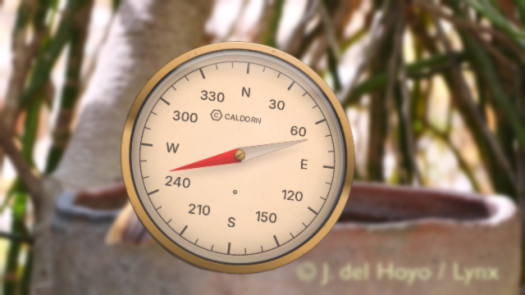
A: 250 (°)
